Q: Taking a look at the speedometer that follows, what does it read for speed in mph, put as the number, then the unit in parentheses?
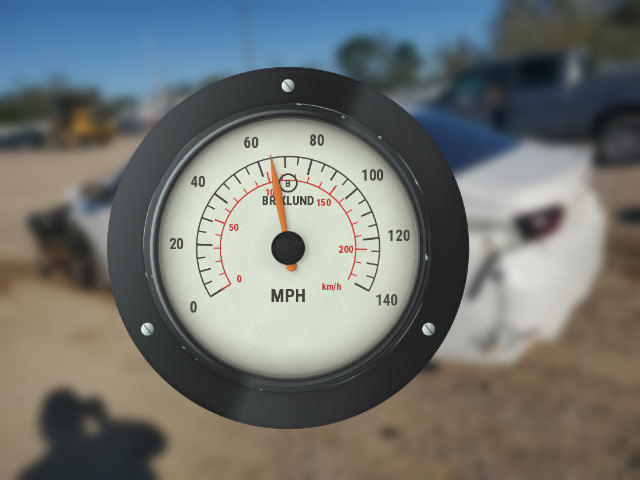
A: 65 (mph)
